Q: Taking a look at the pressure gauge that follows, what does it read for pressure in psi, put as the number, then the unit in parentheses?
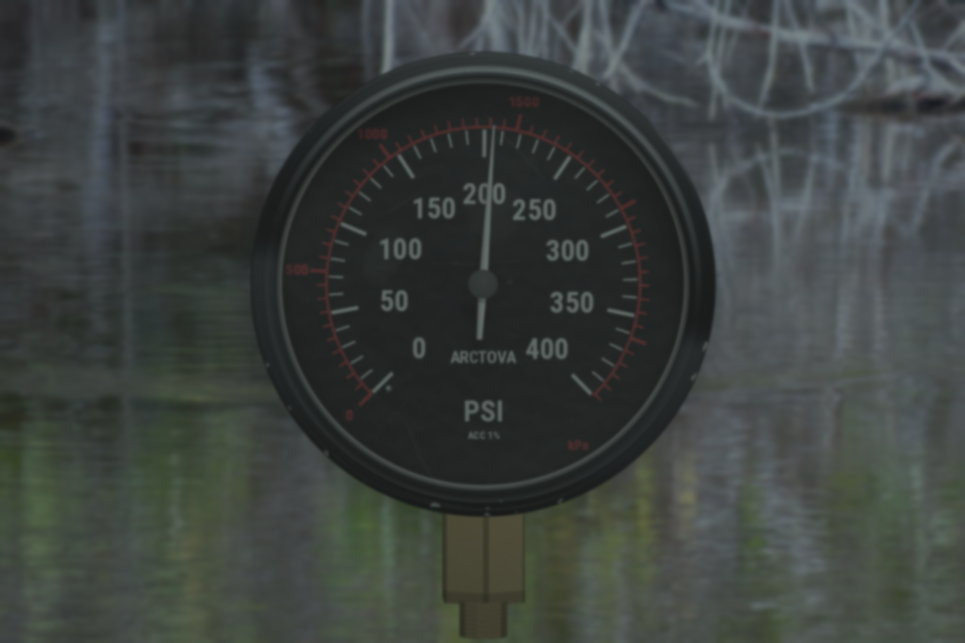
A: 205 (psi)
